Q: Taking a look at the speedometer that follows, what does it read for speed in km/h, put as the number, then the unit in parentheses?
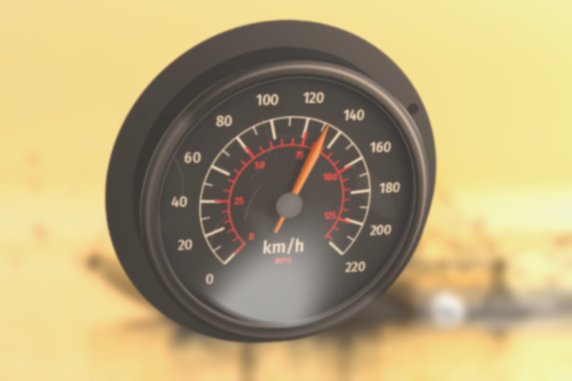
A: 130 (km/h)
